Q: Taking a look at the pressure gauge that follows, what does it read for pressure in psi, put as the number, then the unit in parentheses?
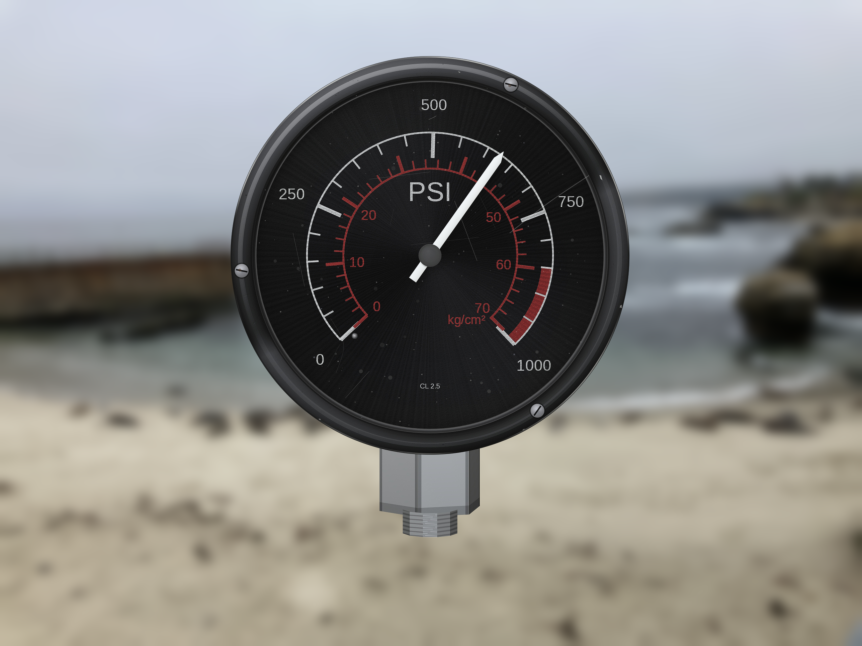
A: 625 (psi)
